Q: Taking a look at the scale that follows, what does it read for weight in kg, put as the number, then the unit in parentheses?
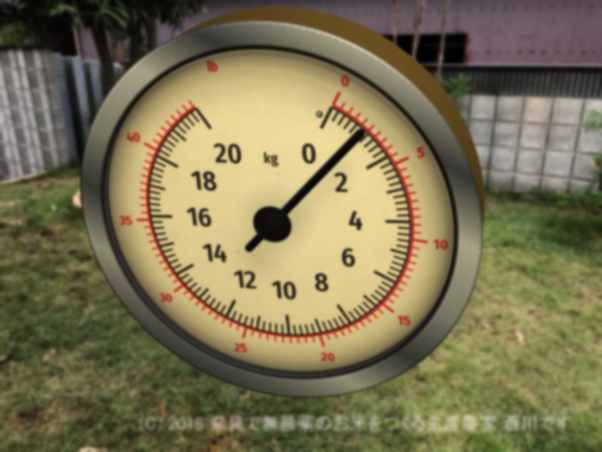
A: 1 (kg)
